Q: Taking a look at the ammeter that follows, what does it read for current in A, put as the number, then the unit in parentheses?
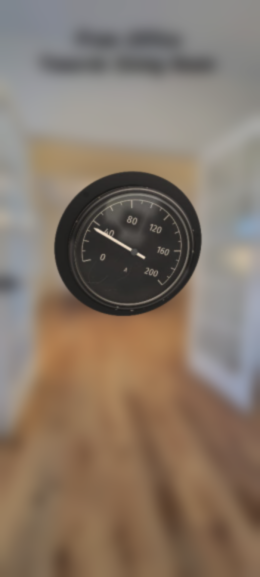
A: 35 (A)
